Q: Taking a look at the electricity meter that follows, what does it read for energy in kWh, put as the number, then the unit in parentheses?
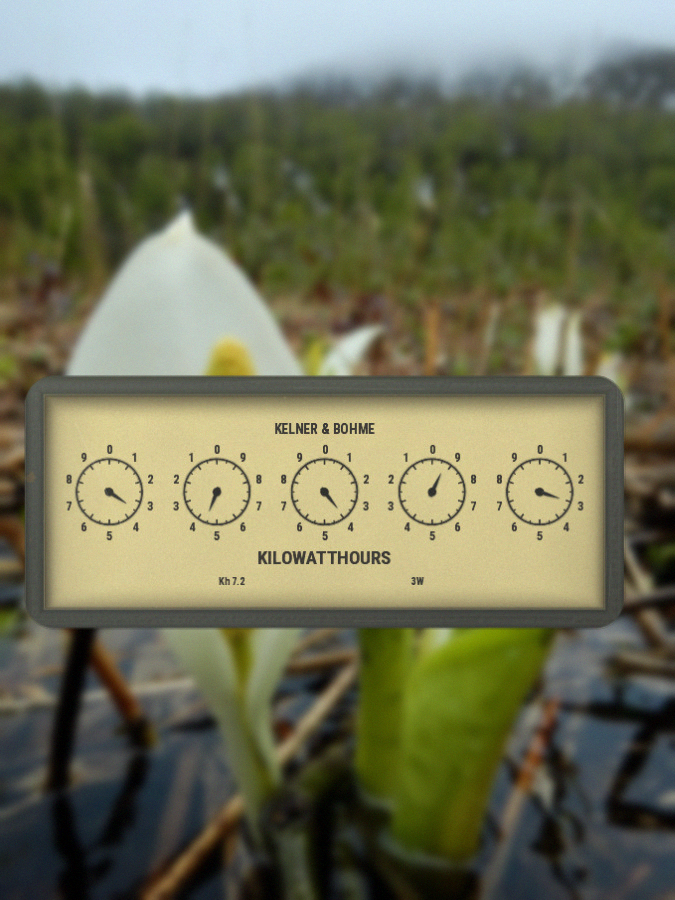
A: 34393 (kWh)
